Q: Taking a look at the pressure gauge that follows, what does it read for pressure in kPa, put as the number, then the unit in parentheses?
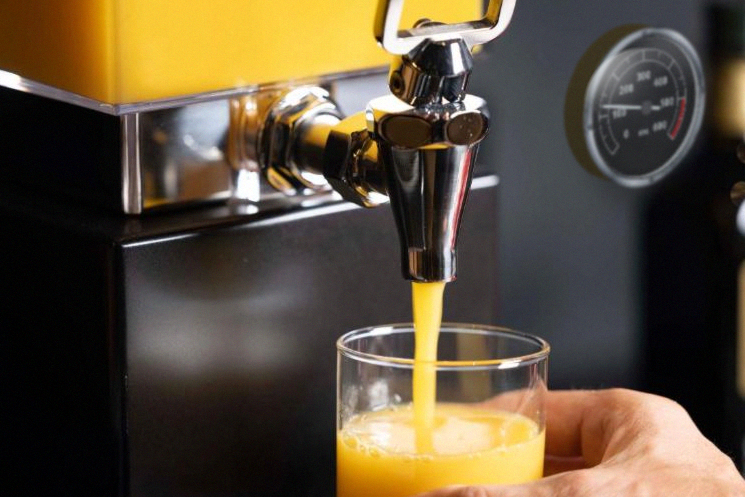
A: 125 (kPa)
